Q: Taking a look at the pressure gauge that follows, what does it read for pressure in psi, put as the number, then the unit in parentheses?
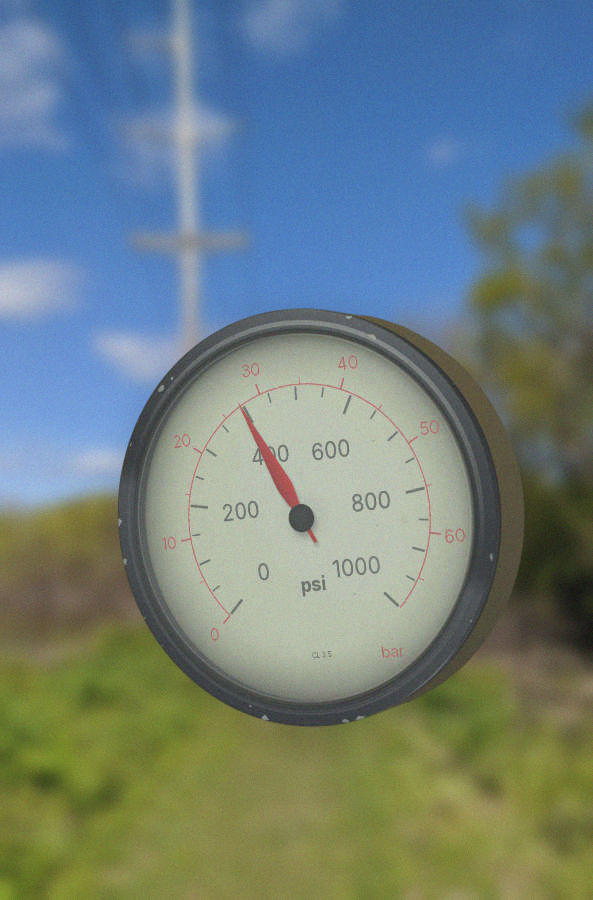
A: 400 (psi)
